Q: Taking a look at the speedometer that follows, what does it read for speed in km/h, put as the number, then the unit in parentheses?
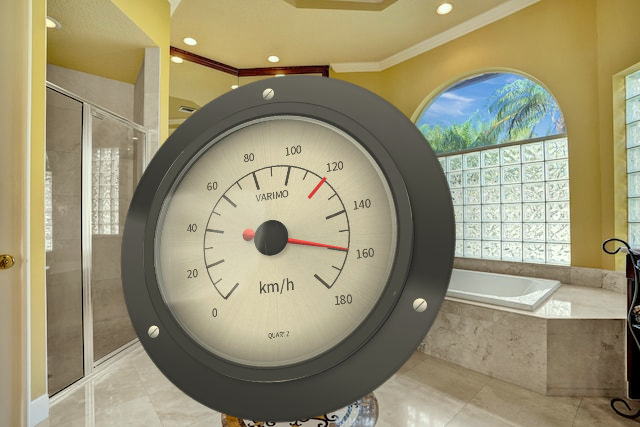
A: 160 (km/h)
